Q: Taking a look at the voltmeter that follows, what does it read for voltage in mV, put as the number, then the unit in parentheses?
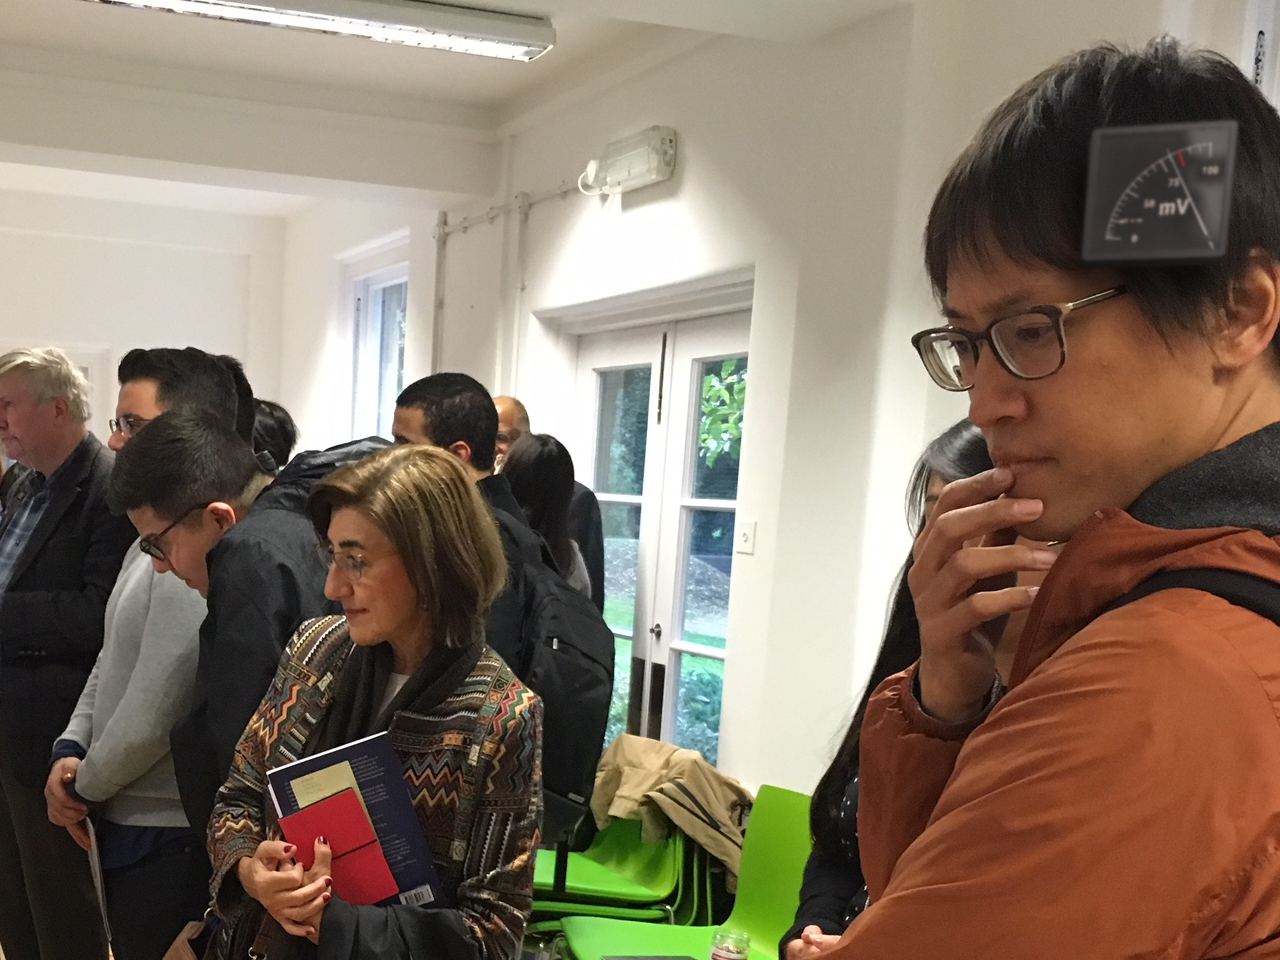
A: 80 (mV)
